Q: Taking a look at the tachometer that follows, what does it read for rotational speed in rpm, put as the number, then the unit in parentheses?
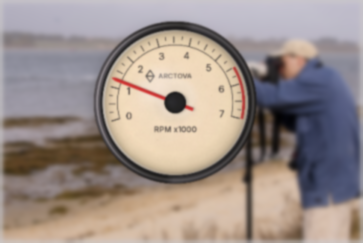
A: 1250 (rpm)
